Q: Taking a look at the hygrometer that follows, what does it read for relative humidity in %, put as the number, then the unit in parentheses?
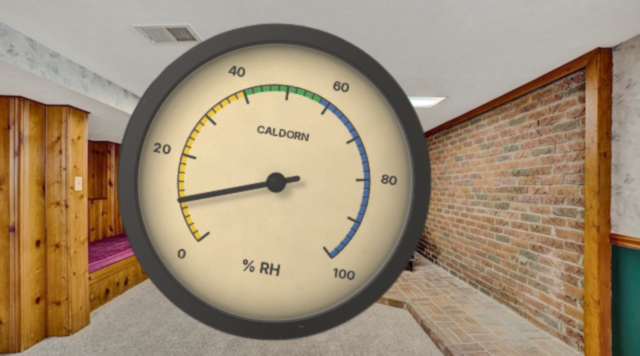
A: 10 (%)
